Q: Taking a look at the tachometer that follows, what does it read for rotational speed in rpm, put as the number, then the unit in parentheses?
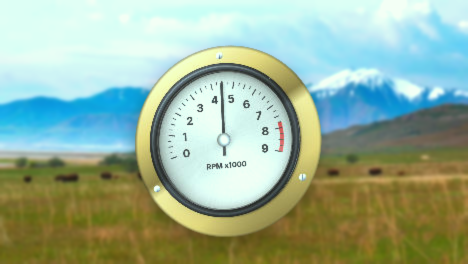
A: 4500 (rpm)
